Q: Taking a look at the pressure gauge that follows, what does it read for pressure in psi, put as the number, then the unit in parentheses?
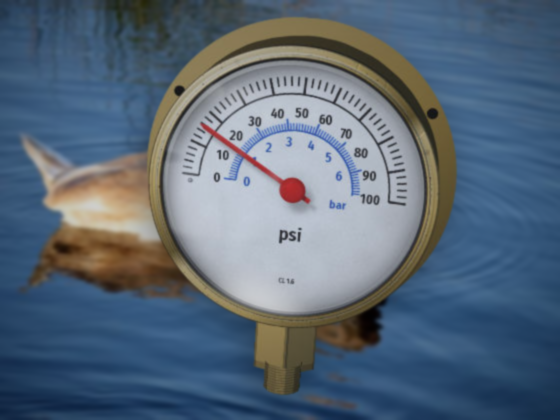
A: 16 (psi)
